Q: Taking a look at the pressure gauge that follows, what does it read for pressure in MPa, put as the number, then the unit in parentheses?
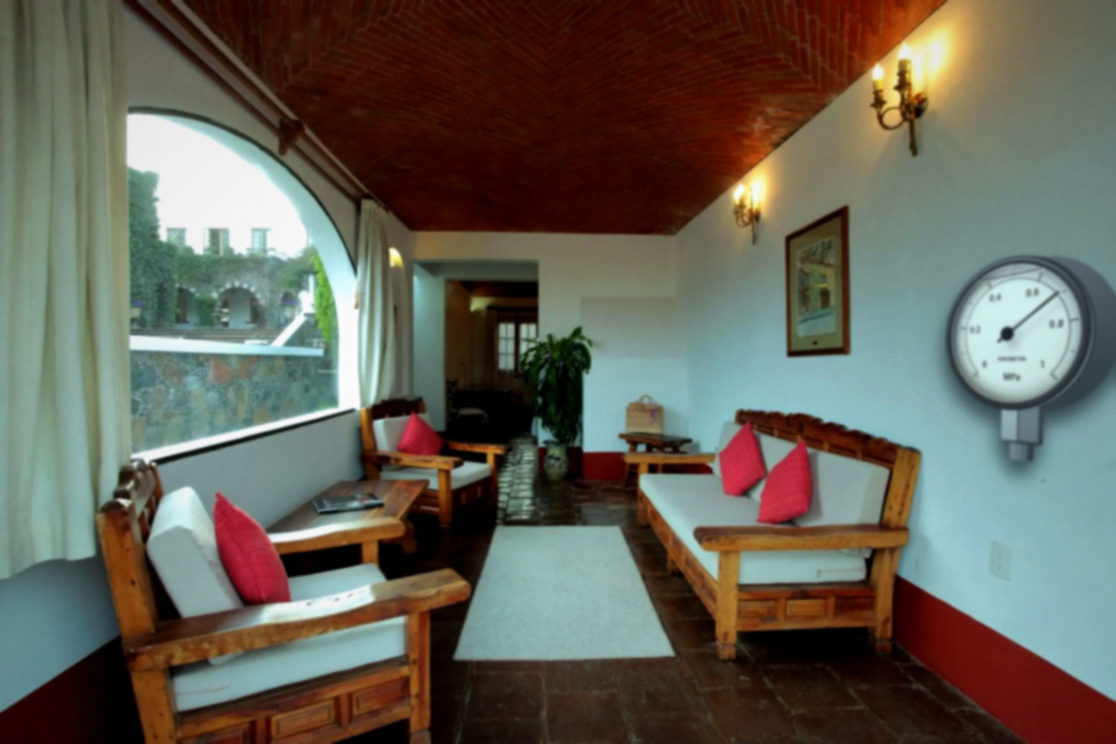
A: 0.7 (MPa)
